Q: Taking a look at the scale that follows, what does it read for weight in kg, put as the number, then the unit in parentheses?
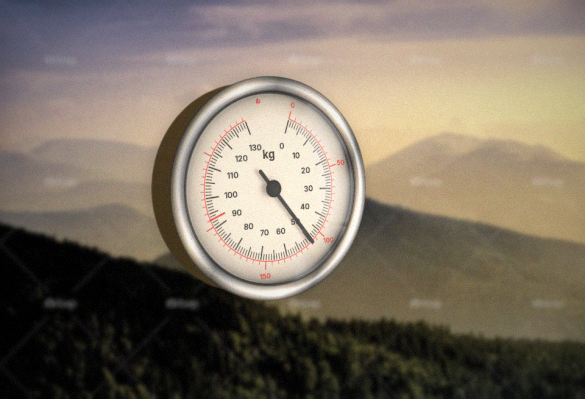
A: 50 (kg)
